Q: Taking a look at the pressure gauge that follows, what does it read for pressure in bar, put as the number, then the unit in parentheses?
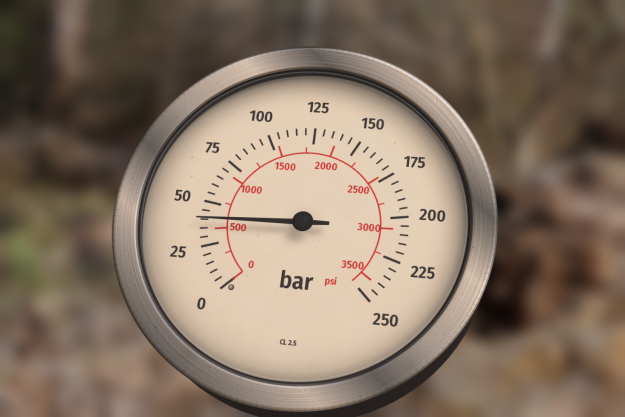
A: 40 (bar)
